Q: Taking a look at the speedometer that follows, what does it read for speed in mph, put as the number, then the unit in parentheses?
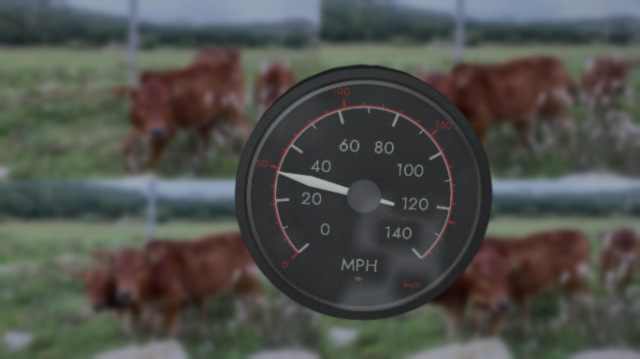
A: 30 (mph)
